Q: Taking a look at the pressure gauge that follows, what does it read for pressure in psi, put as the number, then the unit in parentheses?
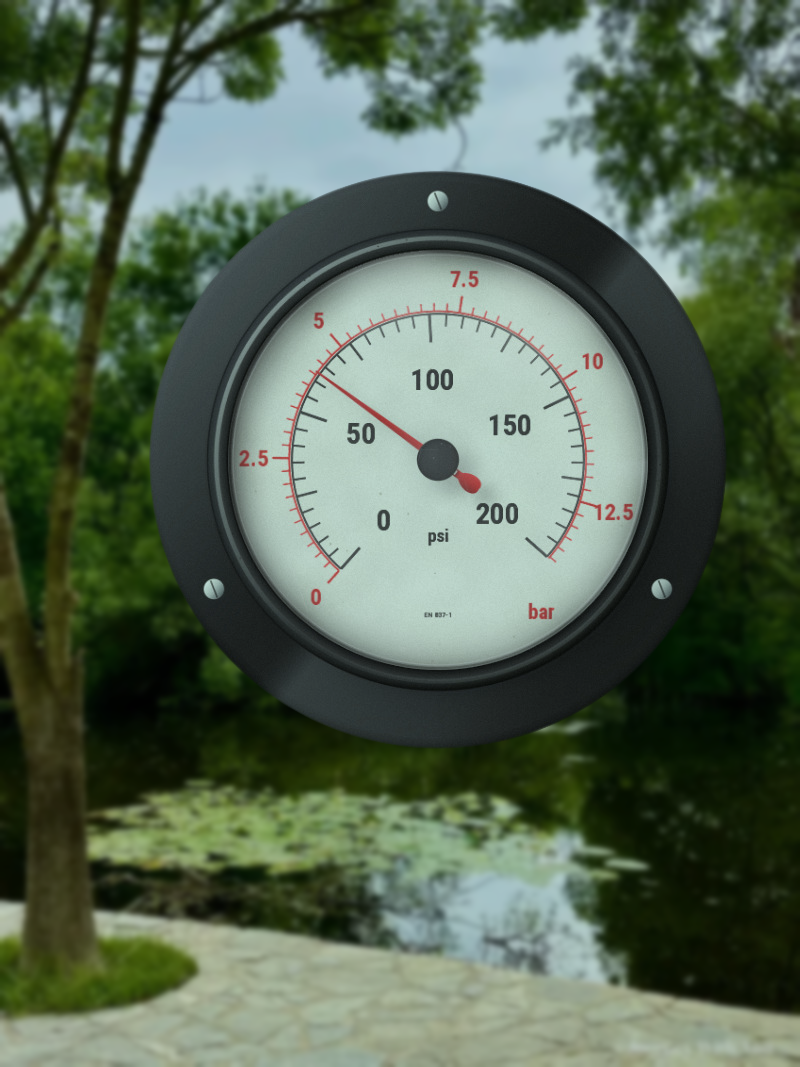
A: 62.5 (psi)
